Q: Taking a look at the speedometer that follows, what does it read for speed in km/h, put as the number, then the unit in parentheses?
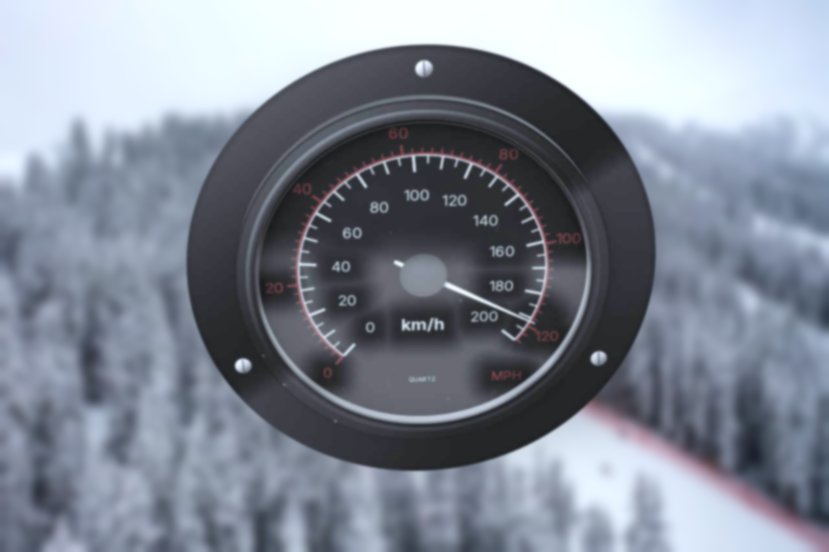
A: 190 (km/h)
